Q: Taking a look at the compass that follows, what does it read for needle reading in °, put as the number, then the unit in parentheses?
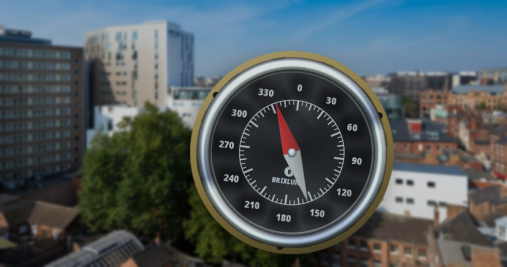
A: 335 (°)
